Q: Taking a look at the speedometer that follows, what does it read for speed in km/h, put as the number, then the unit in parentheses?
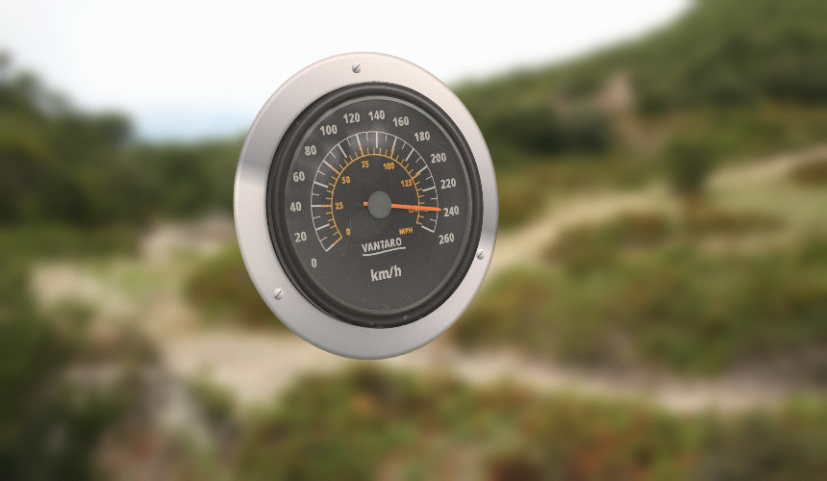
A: 240 (km/h)
